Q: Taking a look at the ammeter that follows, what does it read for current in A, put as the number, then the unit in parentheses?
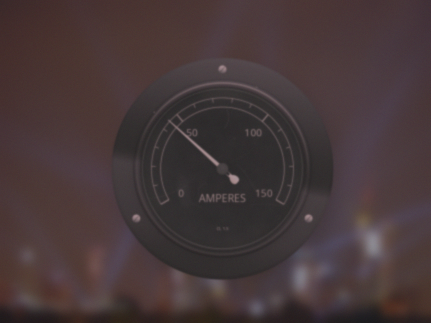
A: 45 (A)
